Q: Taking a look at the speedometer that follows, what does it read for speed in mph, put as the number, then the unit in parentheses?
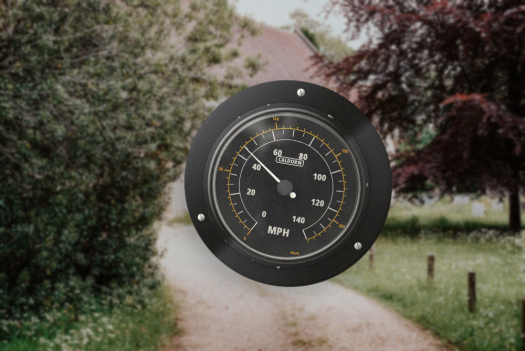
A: 45 (mph)
